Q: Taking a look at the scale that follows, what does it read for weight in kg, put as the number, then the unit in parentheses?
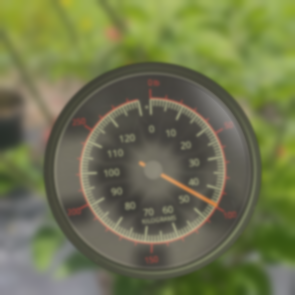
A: 45 (kg)
